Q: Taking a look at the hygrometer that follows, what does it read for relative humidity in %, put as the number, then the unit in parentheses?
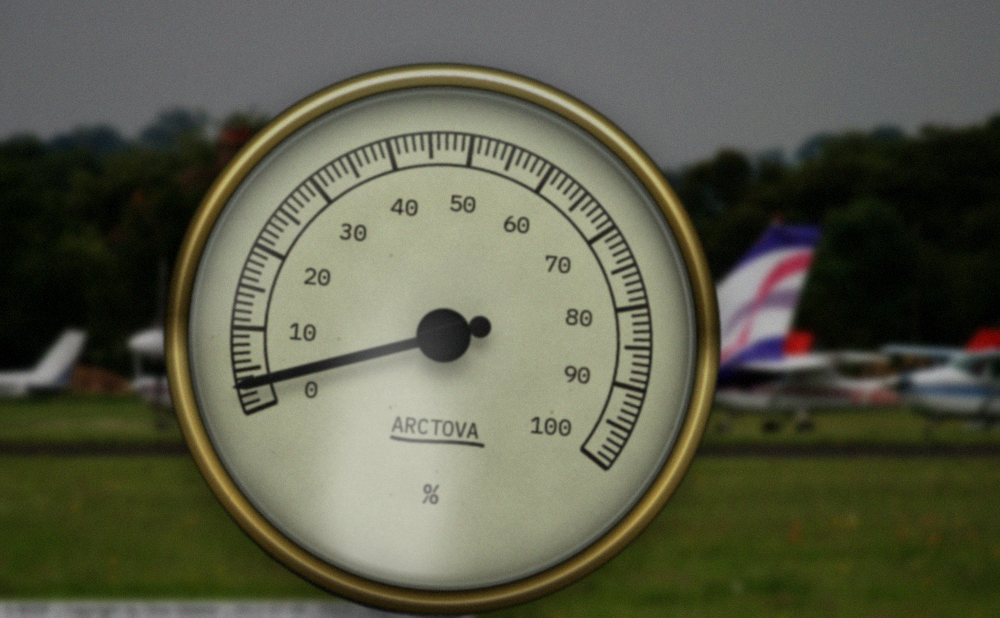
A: 3 (%)
